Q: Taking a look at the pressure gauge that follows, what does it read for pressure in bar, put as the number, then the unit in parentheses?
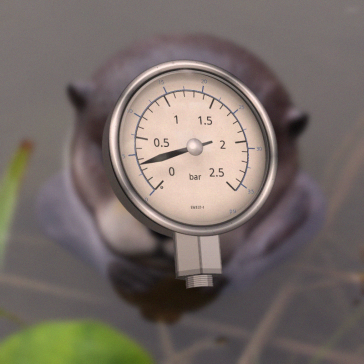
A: 0.25 (bar)
